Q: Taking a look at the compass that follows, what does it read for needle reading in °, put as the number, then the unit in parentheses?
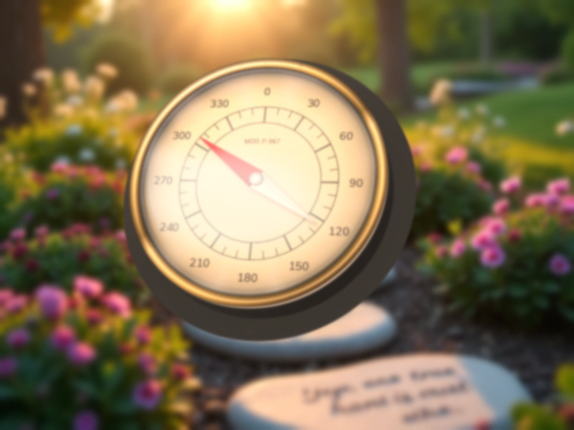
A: 305 (°)
